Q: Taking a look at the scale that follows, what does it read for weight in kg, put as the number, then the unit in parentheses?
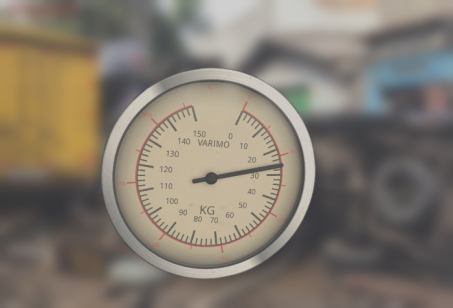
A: 26 (kg)
